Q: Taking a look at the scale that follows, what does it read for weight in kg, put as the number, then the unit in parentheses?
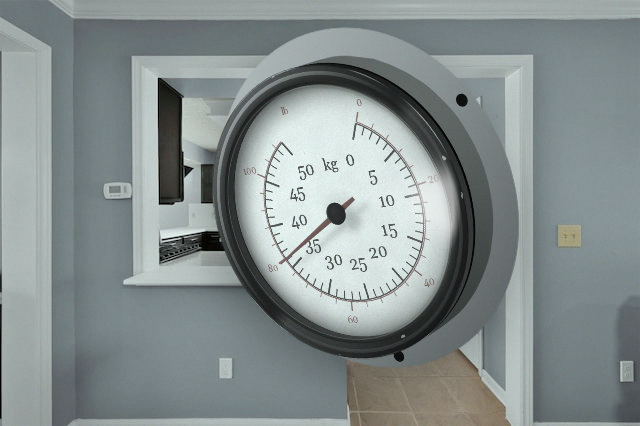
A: 36 (kg)
